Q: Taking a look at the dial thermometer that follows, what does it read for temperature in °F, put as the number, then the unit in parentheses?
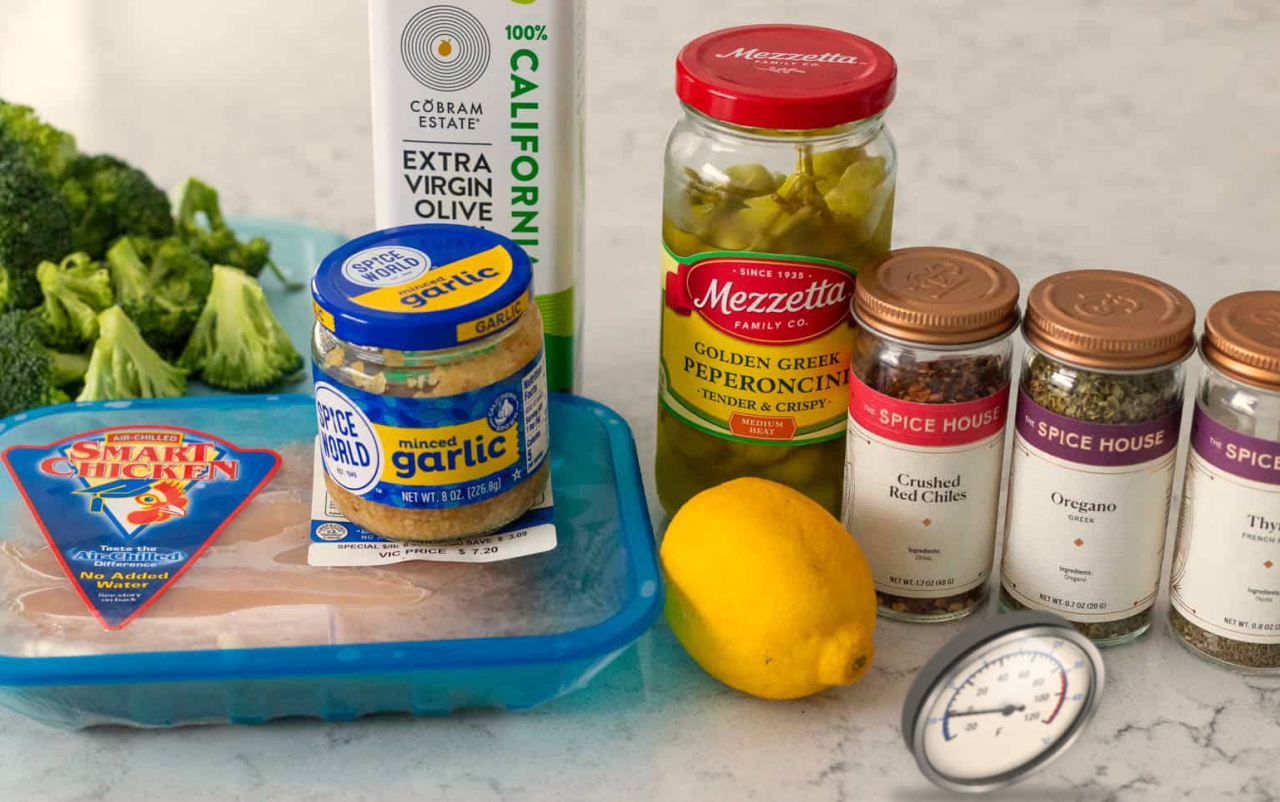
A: 0 (°F)
